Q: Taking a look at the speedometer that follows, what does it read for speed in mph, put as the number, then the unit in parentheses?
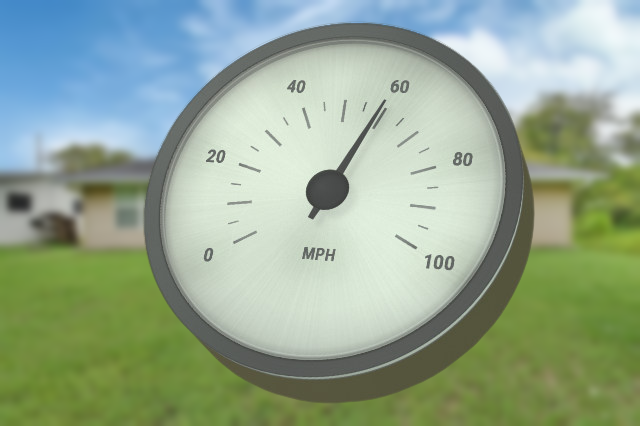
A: 60 (mph)
